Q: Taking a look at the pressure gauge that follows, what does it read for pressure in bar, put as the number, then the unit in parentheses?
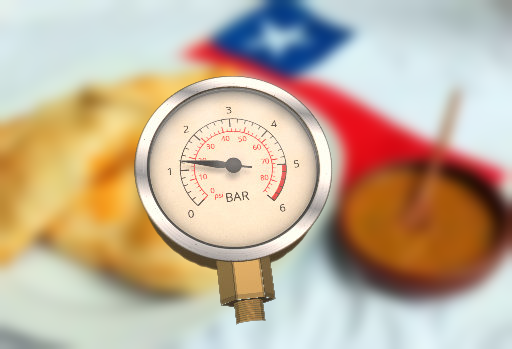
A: 1.2 (bar)
